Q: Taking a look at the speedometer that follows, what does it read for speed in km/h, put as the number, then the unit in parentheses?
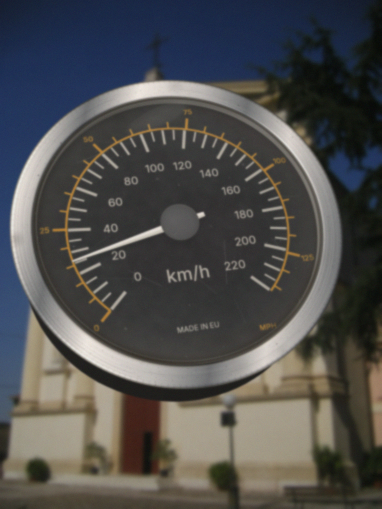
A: 25 (km/h)
